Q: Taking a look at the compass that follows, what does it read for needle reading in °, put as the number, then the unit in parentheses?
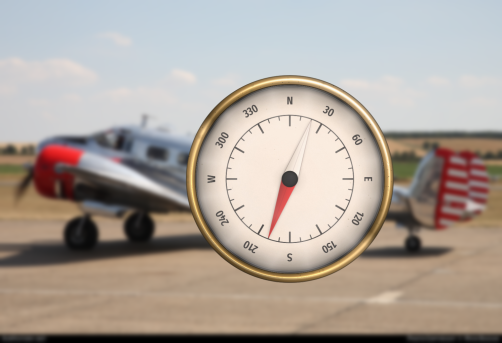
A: 200 (°)
